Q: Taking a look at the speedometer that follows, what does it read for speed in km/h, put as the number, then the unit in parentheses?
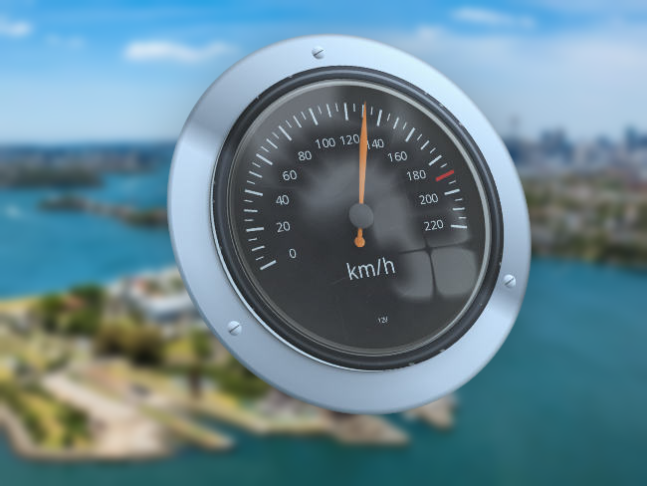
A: 130 (km/h)
